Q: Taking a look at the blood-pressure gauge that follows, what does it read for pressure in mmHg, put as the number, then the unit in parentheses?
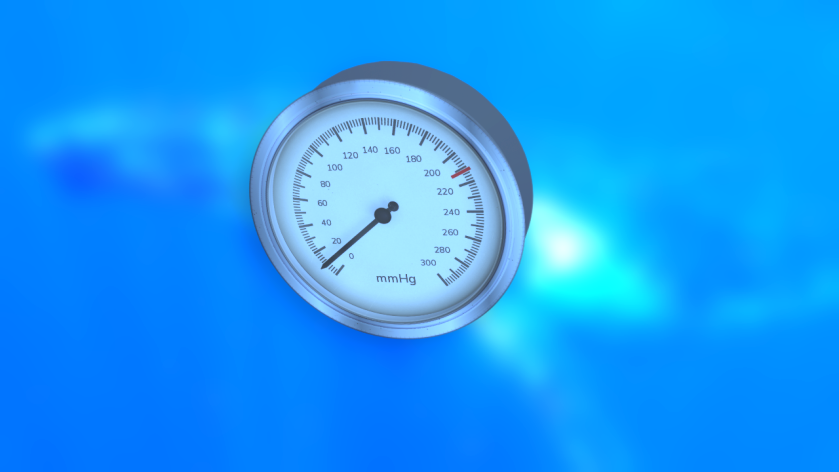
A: 10 (mmHg)
